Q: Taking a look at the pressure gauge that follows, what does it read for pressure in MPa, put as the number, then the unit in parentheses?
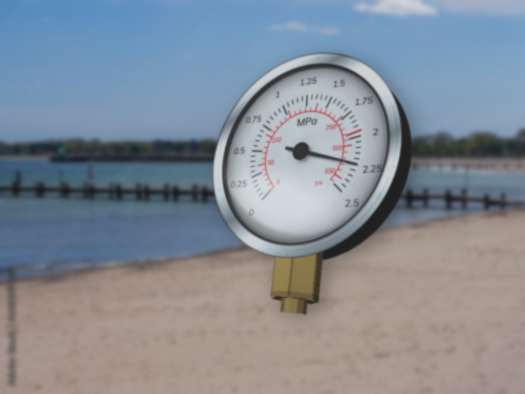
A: 2.25 (MPa)
